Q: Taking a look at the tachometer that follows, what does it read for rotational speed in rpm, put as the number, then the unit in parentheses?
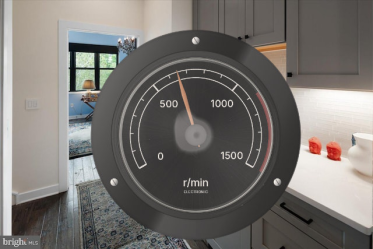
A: 650 (rpm)
